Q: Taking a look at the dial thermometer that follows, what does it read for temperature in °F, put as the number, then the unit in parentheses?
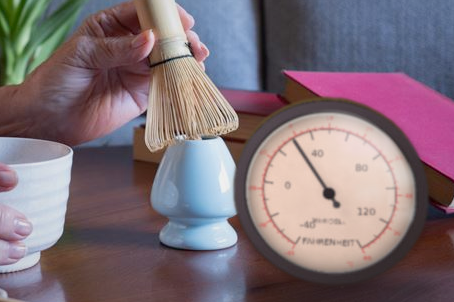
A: 30 (°F)
